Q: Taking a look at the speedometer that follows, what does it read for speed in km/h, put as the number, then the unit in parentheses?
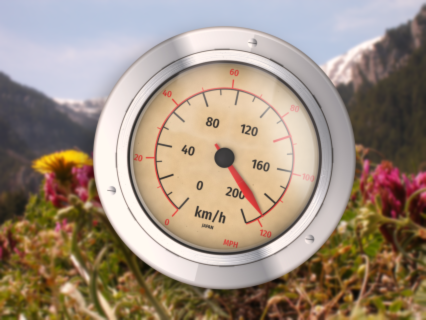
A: 190 (km/h)
